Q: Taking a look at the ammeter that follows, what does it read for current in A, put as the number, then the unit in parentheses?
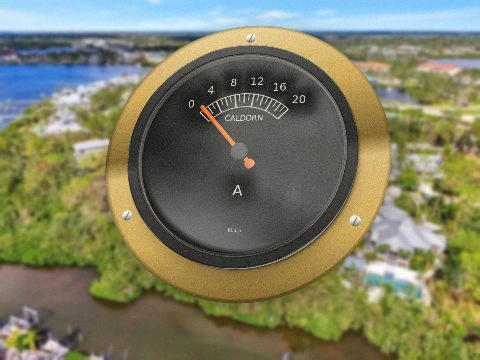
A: 1 (A)
